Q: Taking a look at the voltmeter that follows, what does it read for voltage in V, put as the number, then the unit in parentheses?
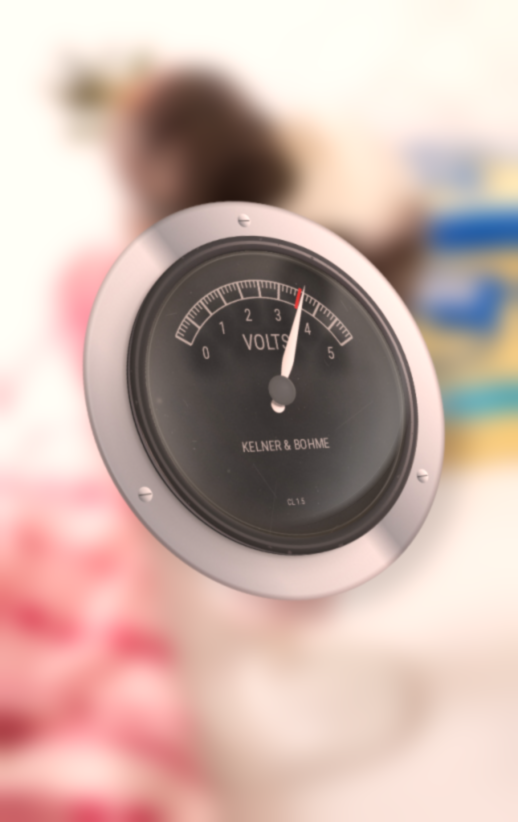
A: 3.5 (V)
